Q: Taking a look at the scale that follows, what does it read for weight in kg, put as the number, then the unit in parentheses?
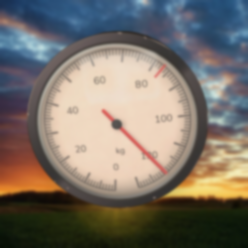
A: 120 (kg)
